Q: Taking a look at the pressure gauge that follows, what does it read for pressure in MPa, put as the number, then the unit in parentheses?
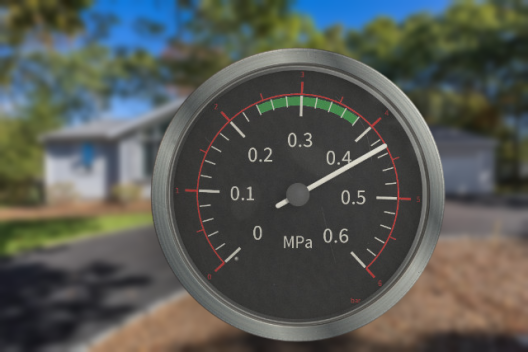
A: 0.43 (MPa)
